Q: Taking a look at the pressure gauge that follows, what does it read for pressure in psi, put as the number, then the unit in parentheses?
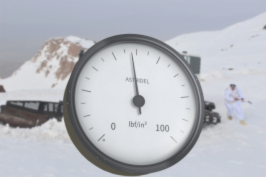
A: 47.5 (psi)
